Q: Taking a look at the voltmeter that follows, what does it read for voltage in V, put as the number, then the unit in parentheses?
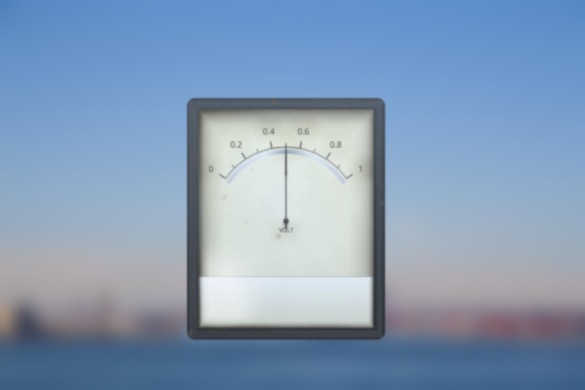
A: 0.5 (V)
